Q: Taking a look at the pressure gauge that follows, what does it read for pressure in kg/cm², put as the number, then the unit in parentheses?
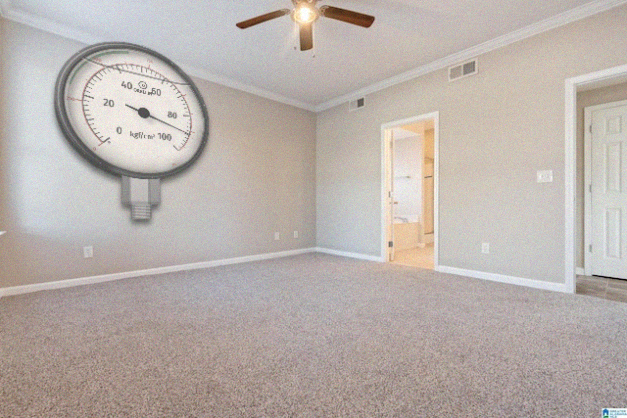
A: 90 (kg/cm²)
